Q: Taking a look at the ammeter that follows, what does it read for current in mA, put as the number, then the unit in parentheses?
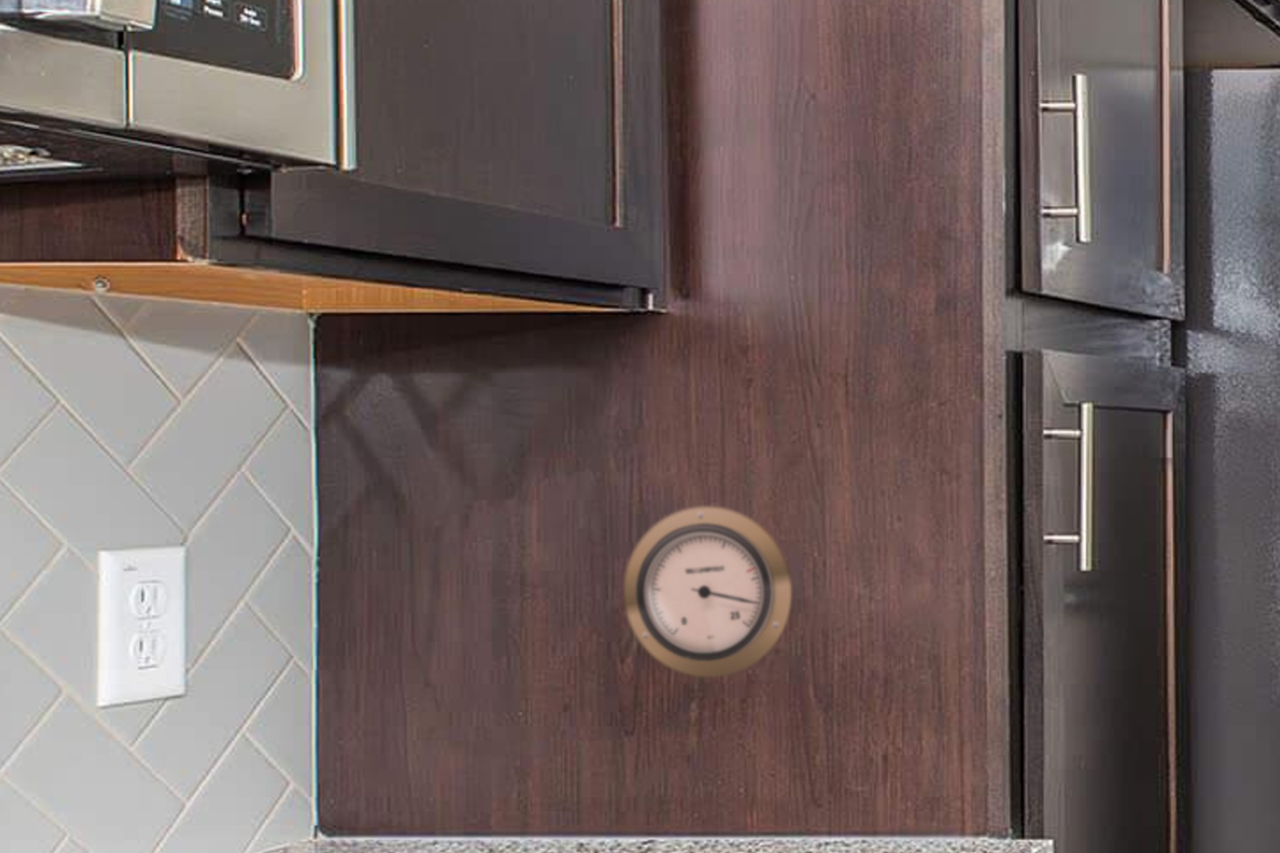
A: 22.5 (mA)
